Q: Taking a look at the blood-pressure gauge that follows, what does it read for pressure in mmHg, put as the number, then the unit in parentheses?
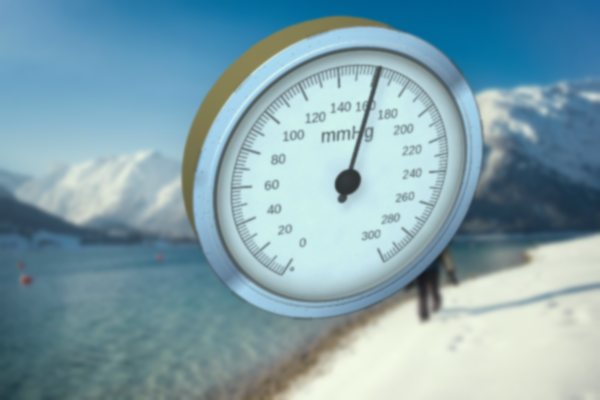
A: 160 (mmHg)
